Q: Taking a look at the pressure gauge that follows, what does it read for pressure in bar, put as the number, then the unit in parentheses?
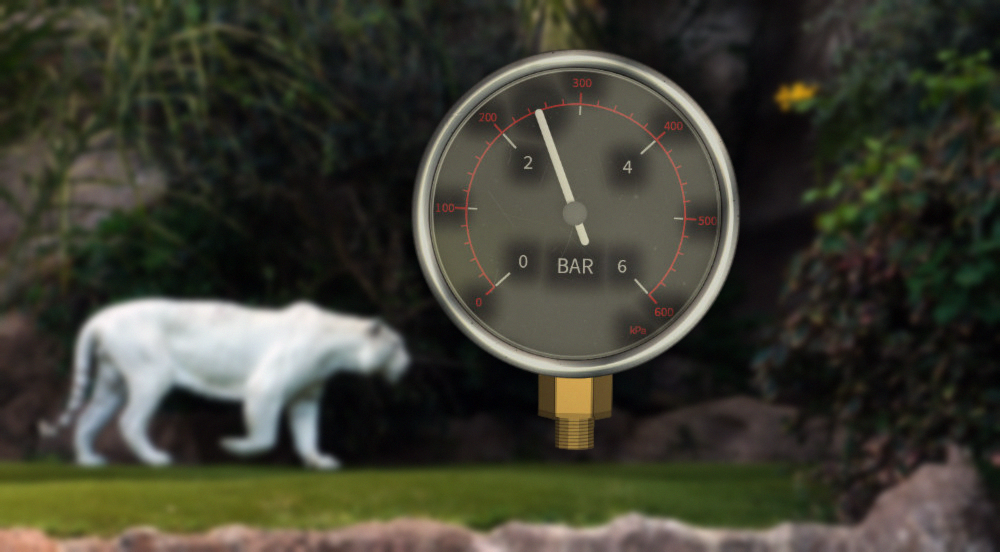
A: 2.5 (bar)
